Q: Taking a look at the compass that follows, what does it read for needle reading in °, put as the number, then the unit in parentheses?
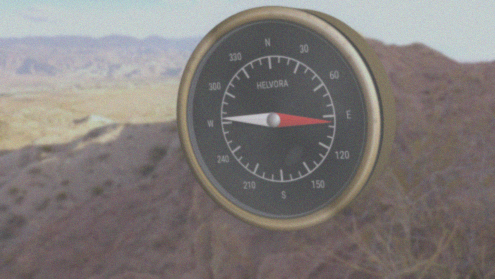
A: 95 (°)
